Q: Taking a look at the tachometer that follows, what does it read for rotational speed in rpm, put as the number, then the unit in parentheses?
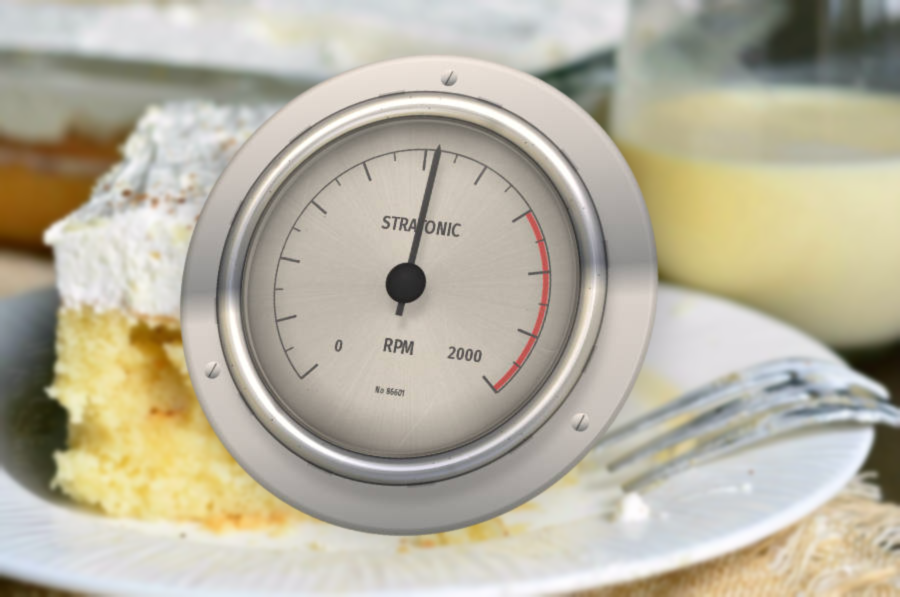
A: 1050 (rpm)
